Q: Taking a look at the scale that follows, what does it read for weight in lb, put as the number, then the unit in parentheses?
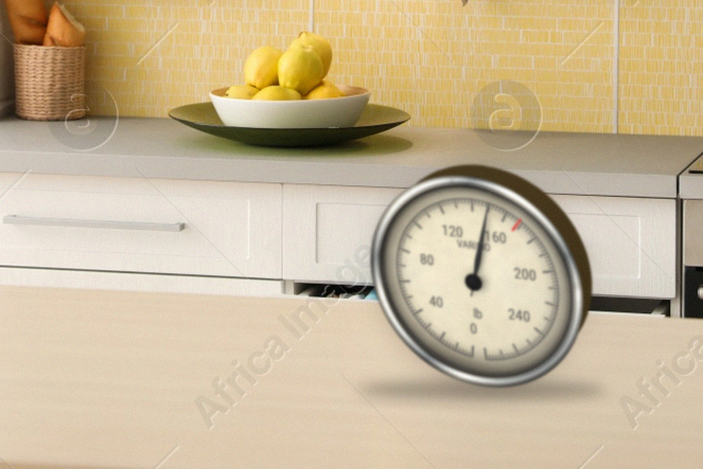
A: 150 (lb)
